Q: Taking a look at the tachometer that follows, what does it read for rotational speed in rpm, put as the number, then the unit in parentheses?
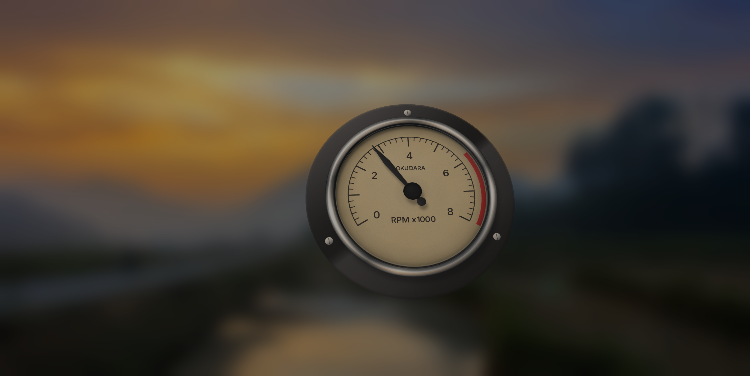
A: 2800 (rpm)
